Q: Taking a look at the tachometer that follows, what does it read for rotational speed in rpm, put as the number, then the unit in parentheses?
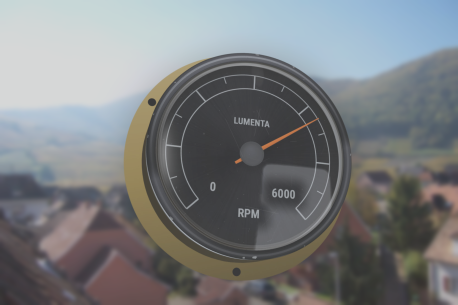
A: 4250 (rpm)
